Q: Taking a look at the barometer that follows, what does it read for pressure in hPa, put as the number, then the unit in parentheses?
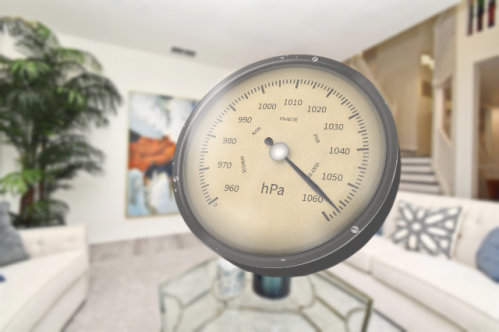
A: 1057 (hPa)
